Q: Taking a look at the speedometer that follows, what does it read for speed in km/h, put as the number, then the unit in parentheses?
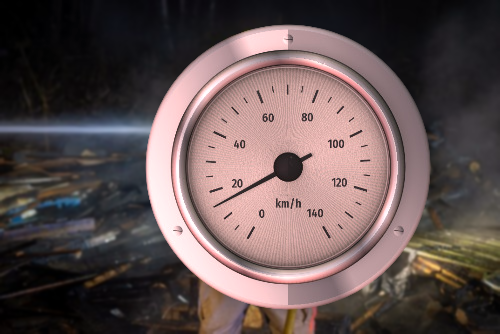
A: 15 (km/h)
